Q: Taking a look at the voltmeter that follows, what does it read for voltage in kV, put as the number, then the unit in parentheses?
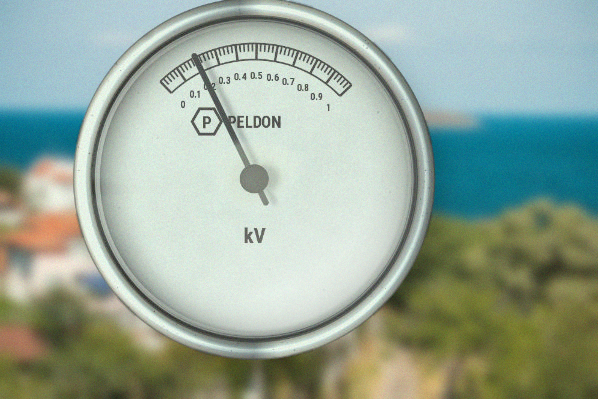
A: 0.2 (kV)
